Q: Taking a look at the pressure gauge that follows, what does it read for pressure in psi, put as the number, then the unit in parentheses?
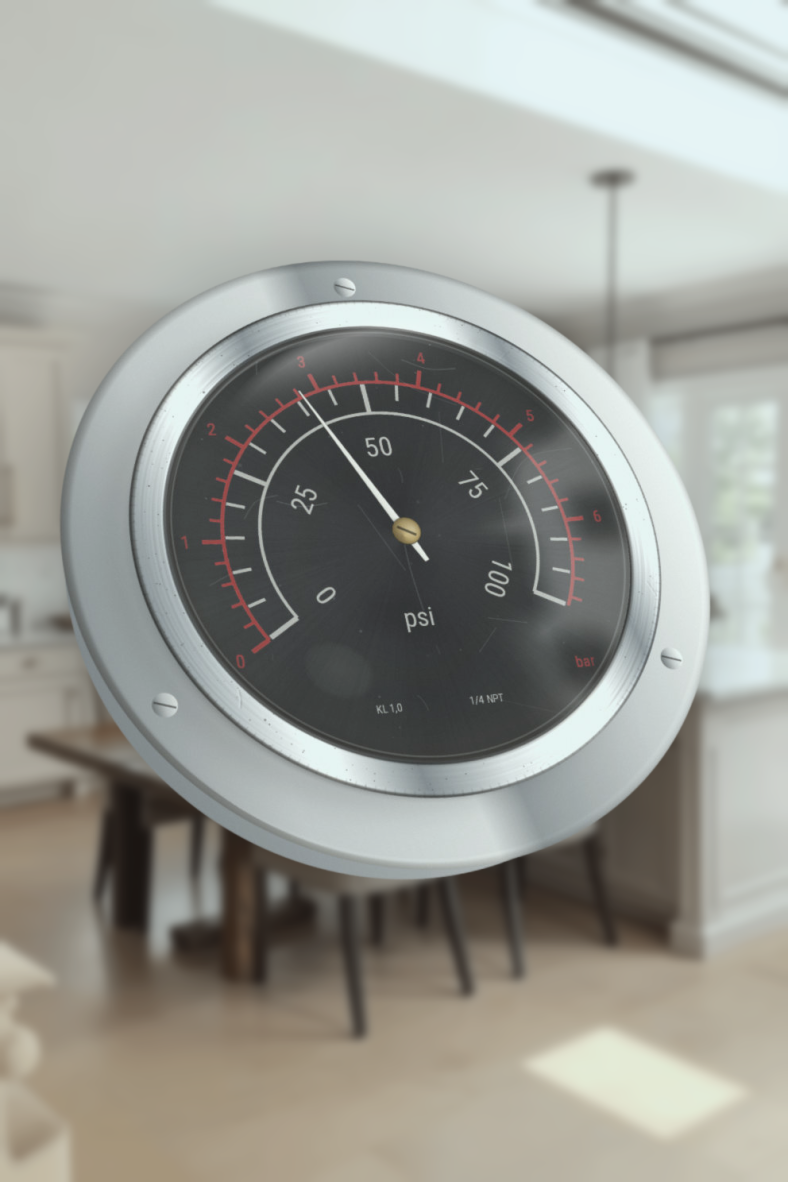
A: 40 (psi)
